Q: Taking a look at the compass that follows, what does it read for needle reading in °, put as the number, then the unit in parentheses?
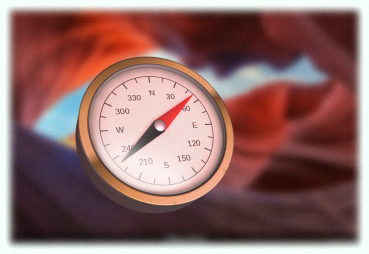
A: 52.5 (°)
